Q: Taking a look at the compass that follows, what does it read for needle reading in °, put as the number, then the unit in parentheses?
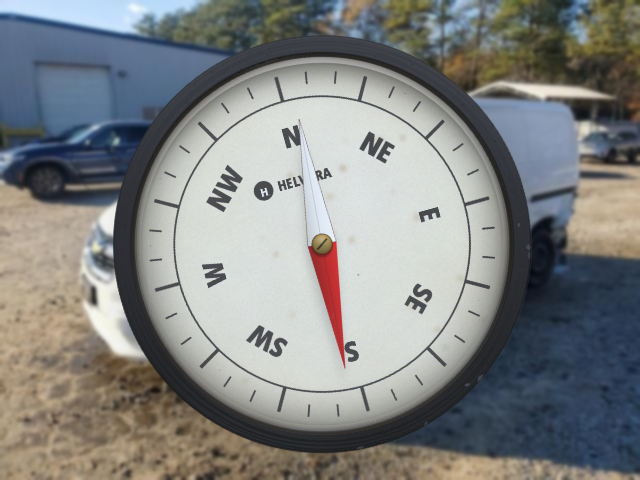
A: 185 (°)
